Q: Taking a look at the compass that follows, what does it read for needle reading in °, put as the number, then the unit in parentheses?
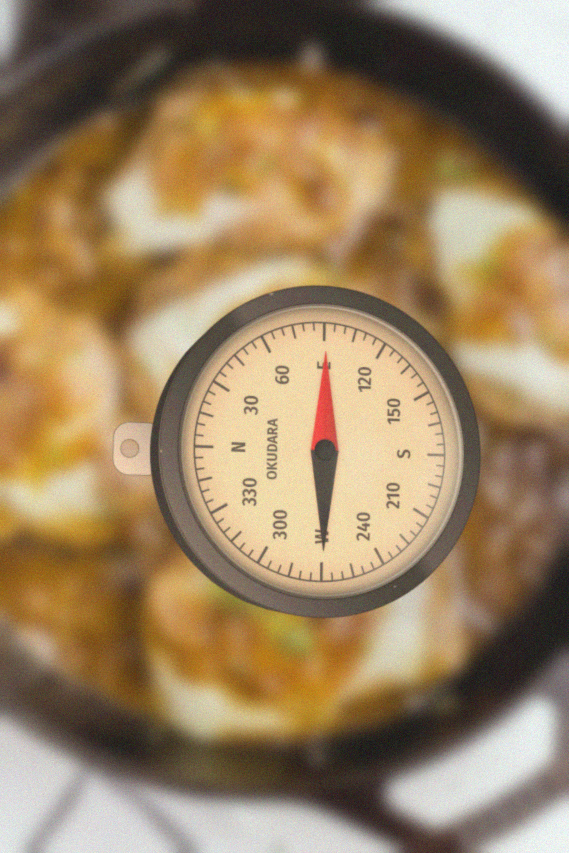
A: 90 (°)
